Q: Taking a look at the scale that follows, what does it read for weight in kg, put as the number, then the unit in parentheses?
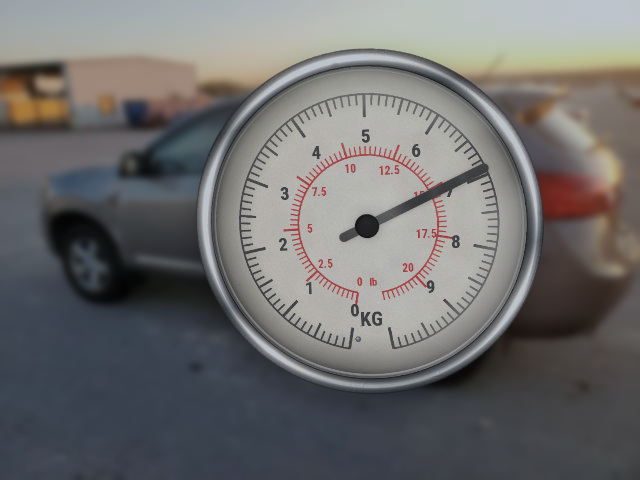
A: 6.9 (kg)
